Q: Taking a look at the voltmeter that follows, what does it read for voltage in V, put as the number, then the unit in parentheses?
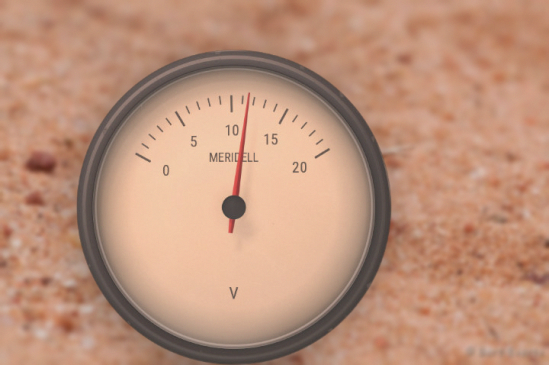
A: 11.5 (V)
